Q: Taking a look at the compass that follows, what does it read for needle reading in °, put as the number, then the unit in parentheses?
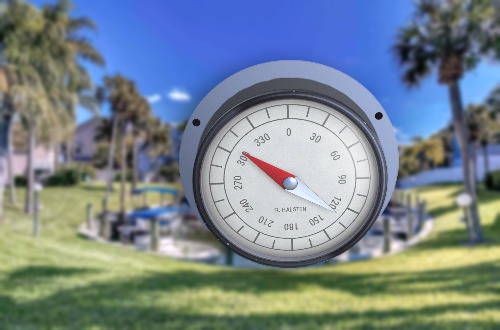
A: 307.5 (°)
